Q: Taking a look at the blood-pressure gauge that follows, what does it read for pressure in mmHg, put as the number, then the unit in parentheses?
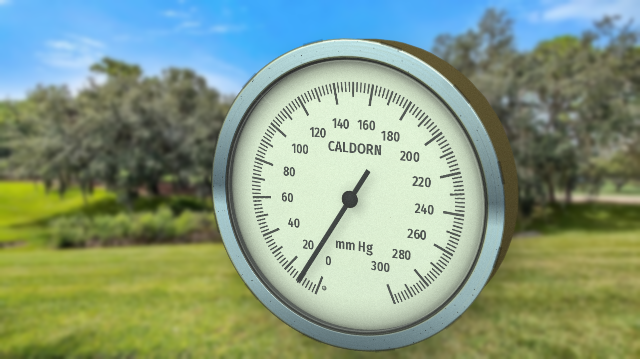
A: 10 (mmHg)
